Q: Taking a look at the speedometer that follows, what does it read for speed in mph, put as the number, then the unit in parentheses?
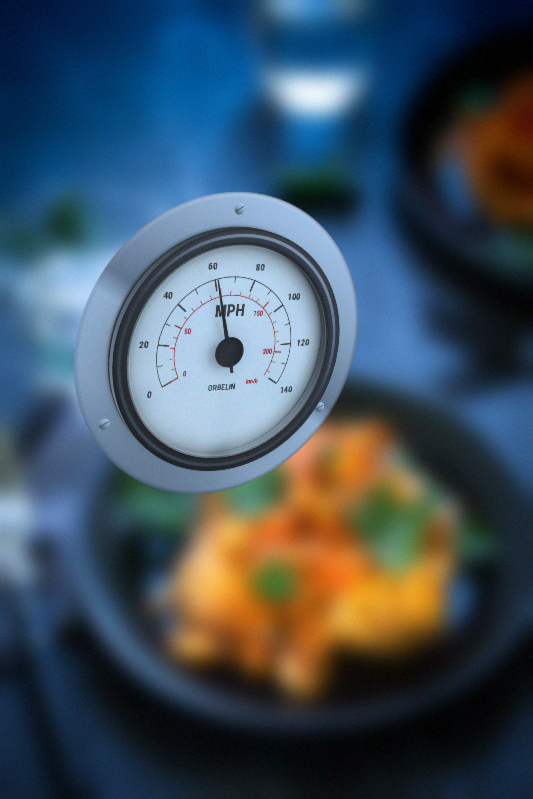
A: 60 (mph)
